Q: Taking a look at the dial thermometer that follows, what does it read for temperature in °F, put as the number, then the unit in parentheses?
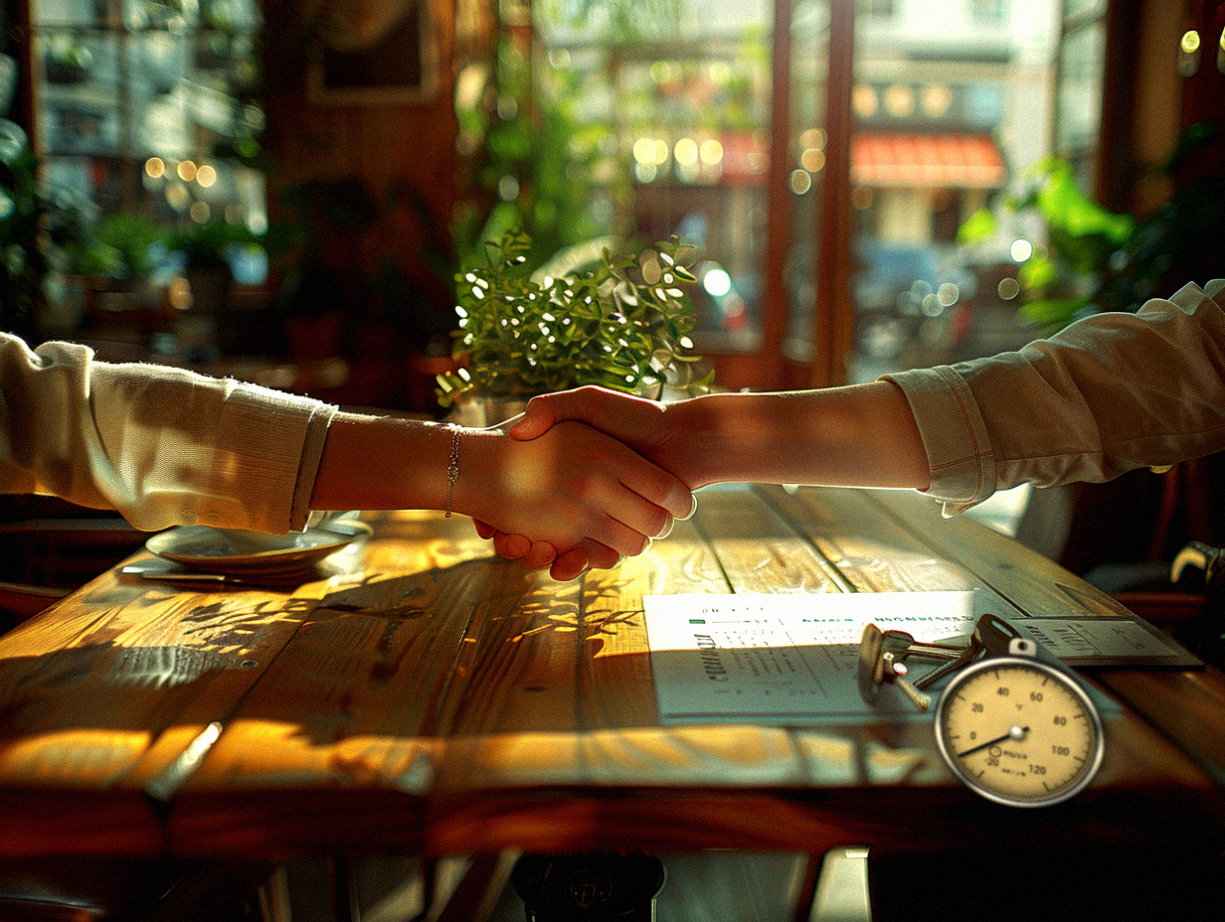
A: -8 (°F)
